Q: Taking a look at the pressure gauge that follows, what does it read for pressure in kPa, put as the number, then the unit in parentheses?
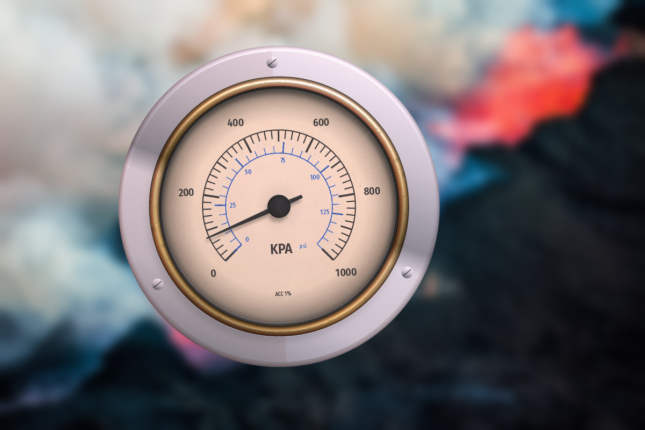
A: 80 (kPa)
